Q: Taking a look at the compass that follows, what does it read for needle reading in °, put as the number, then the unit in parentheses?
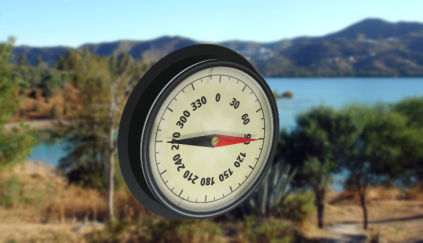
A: 90 (°)
